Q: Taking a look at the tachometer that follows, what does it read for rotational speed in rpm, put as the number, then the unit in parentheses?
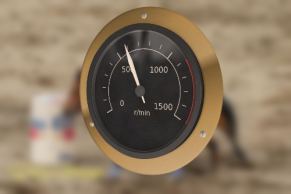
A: 600 (rpm)
